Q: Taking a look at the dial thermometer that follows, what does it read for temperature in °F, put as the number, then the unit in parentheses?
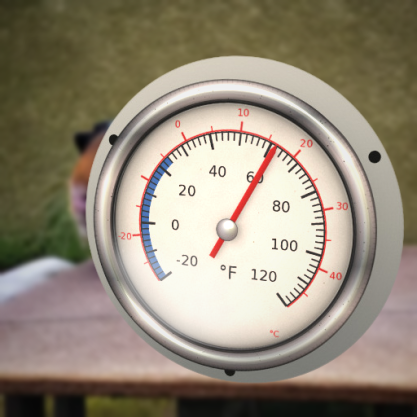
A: 62 (°F)
